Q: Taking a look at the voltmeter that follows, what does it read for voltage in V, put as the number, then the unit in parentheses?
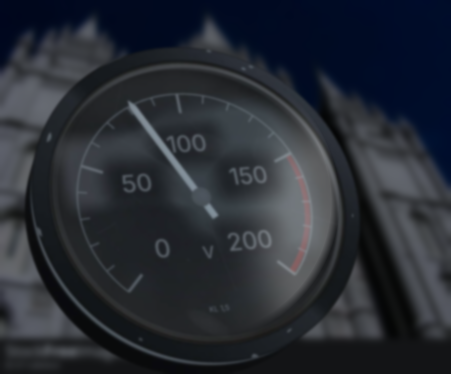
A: 80 (V)
